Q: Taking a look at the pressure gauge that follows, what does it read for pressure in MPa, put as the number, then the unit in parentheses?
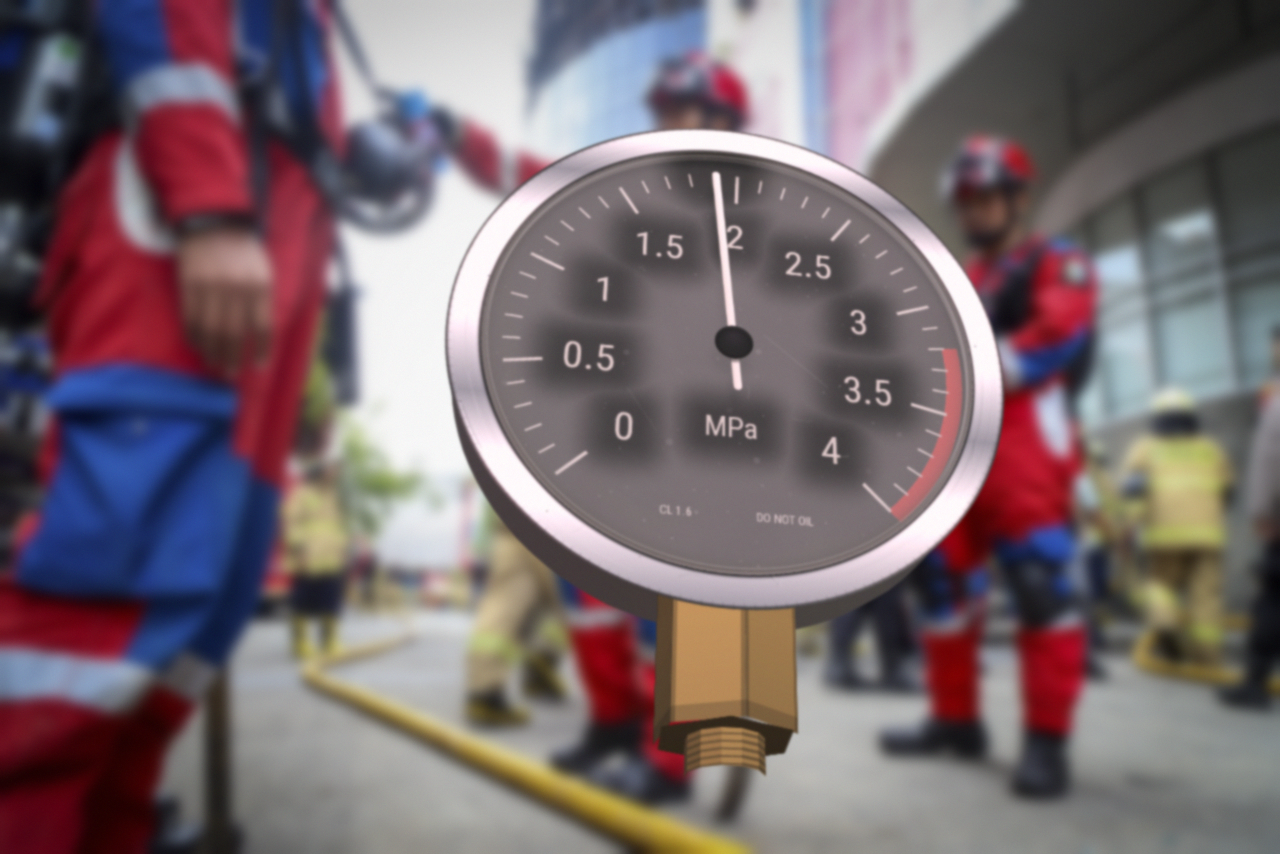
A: 1.9 (MPa)
